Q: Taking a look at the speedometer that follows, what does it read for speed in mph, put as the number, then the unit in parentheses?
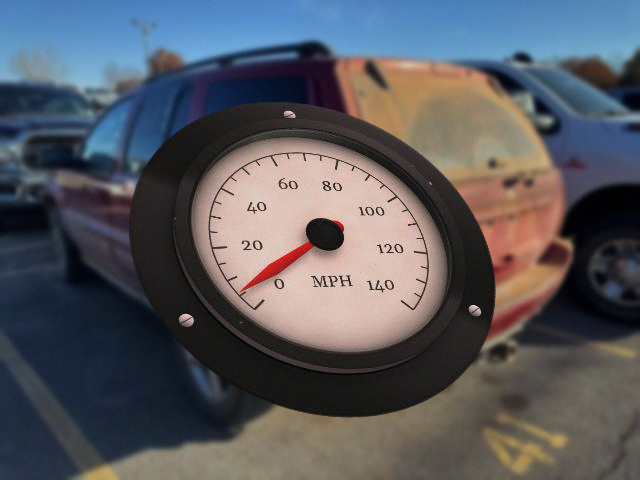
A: 5 (mph)
